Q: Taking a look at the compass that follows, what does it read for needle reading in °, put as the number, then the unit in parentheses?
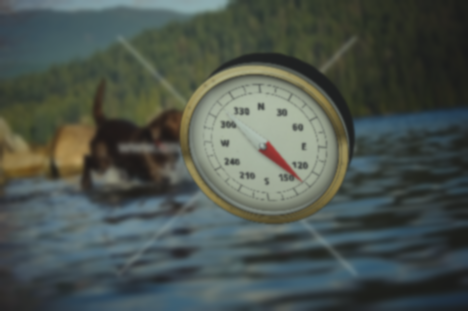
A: 135 (°)
